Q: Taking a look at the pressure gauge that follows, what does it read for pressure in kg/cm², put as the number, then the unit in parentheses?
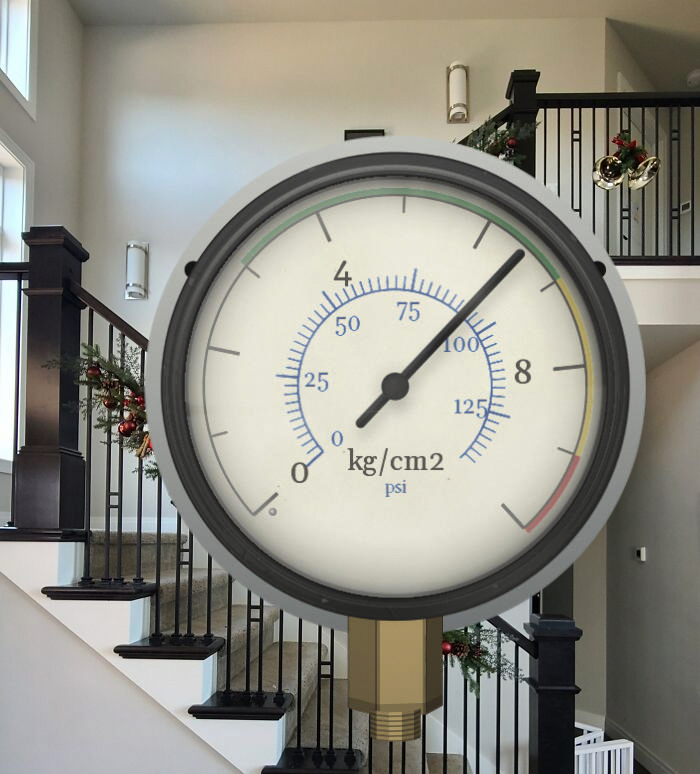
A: 6.5 (kg/cm²)
